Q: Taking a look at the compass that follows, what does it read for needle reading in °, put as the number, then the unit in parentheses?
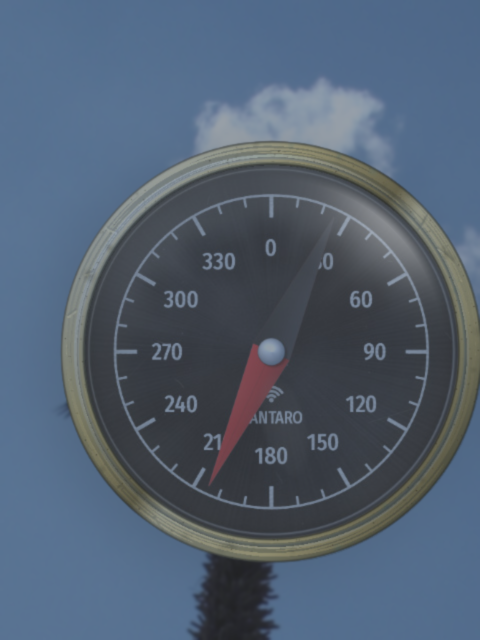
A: 205 (°)
